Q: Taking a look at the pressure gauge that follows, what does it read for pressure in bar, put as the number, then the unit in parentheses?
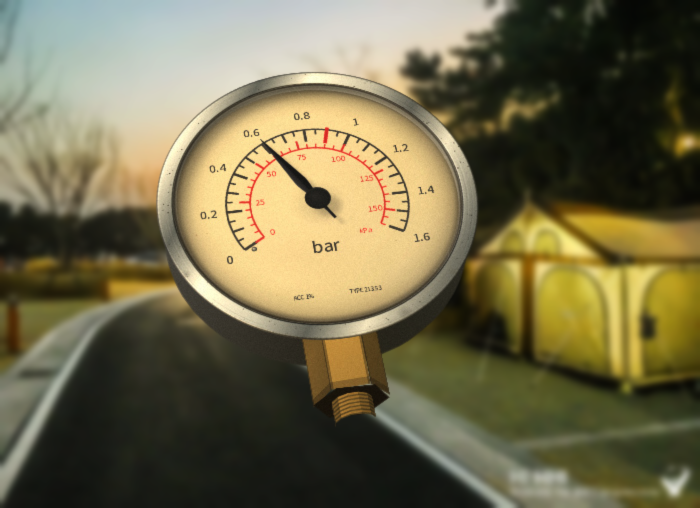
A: 0.6 (bar)
